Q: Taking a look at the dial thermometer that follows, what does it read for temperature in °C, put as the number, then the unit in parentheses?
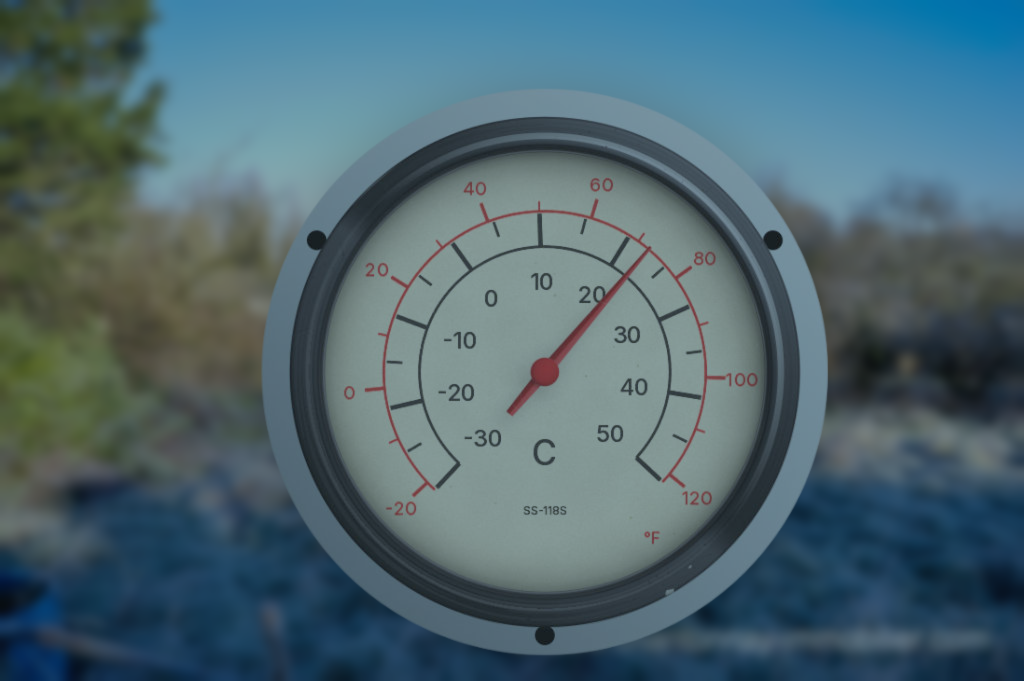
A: 22.5 (°C)
